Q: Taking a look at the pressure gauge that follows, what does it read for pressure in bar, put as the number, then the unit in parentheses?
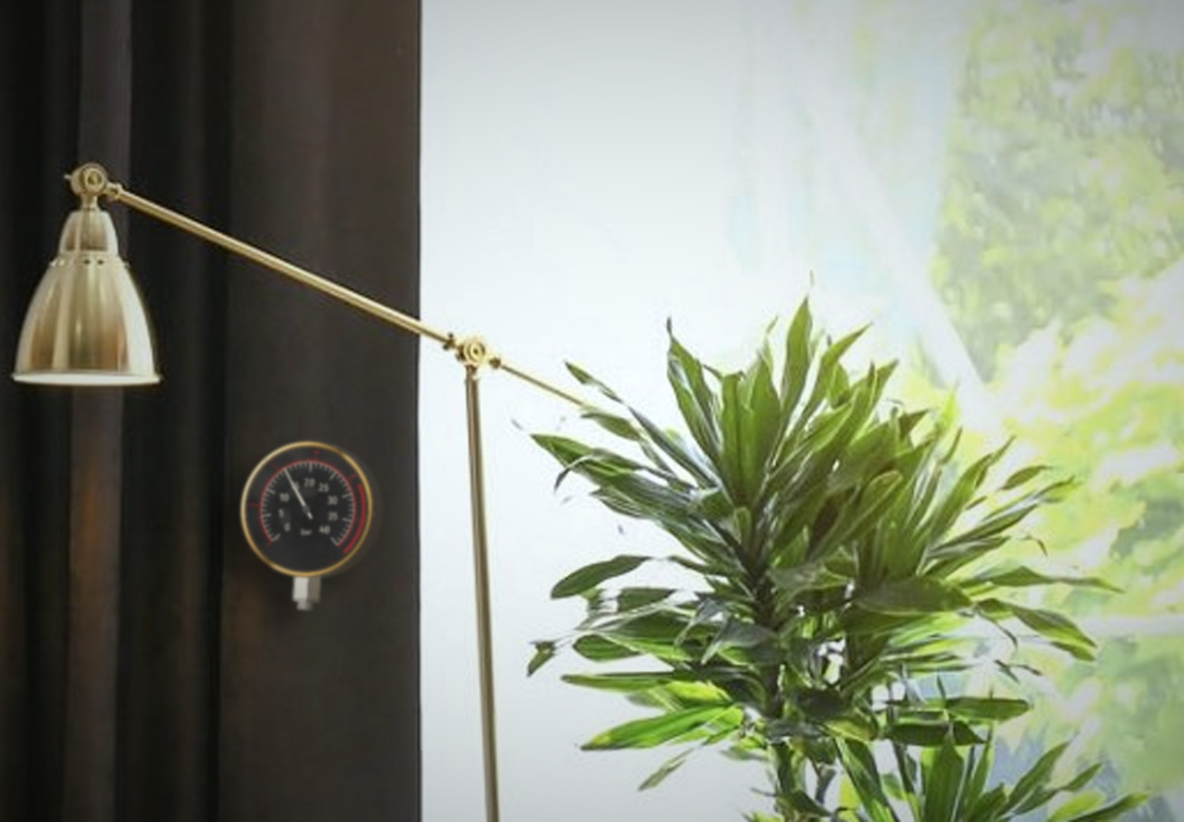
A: 15 (bar)
